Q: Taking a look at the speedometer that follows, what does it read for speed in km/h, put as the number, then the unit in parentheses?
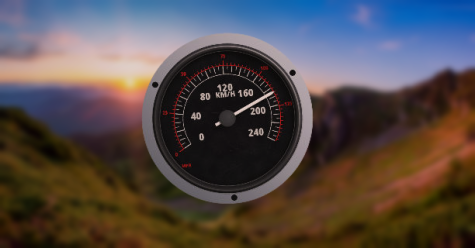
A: 185 (km/h)
